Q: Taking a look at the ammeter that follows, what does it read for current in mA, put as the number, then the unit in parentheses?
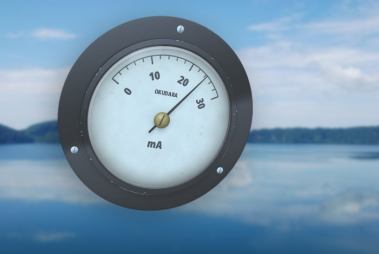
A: 24 (mA)
